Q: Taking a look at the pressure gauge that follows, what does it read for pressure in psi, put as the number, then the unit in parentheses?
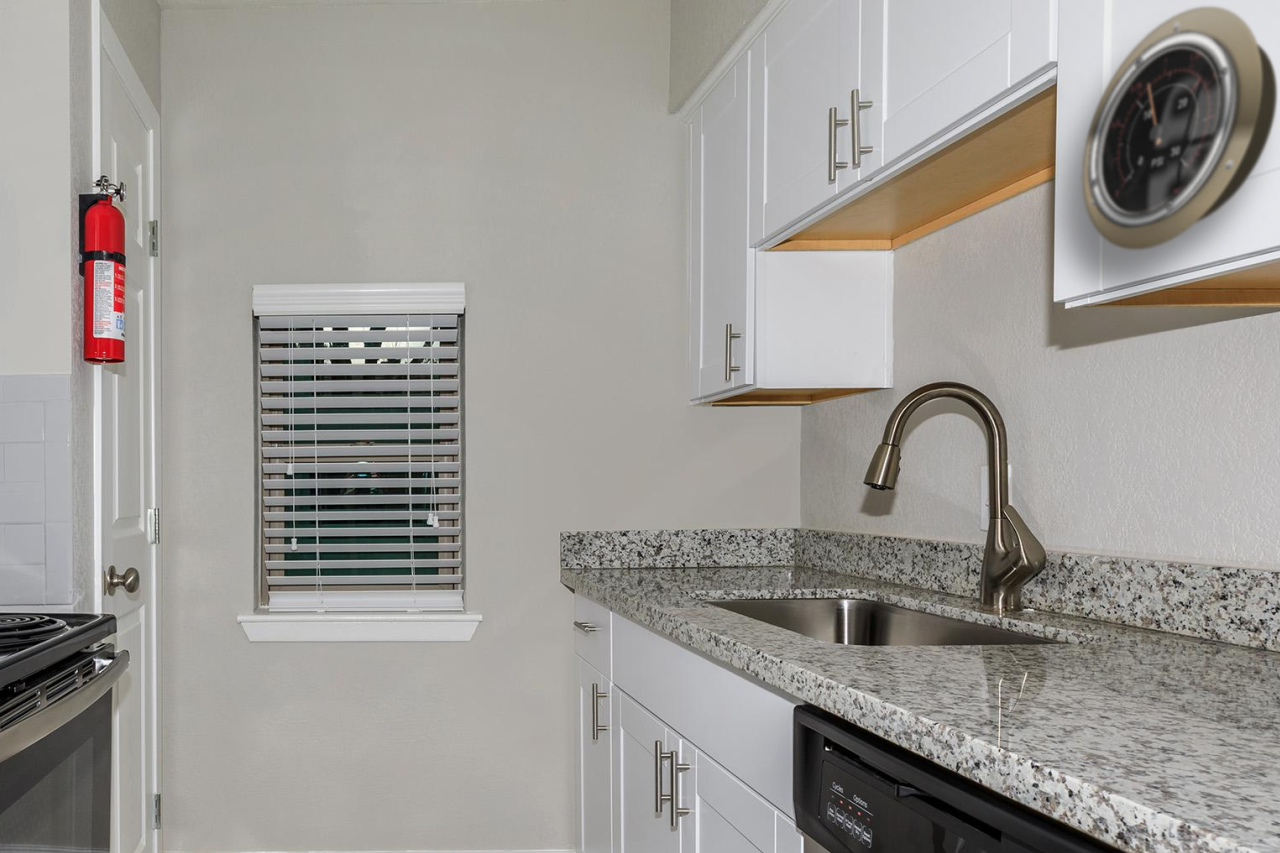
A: 12.5 (psi)
